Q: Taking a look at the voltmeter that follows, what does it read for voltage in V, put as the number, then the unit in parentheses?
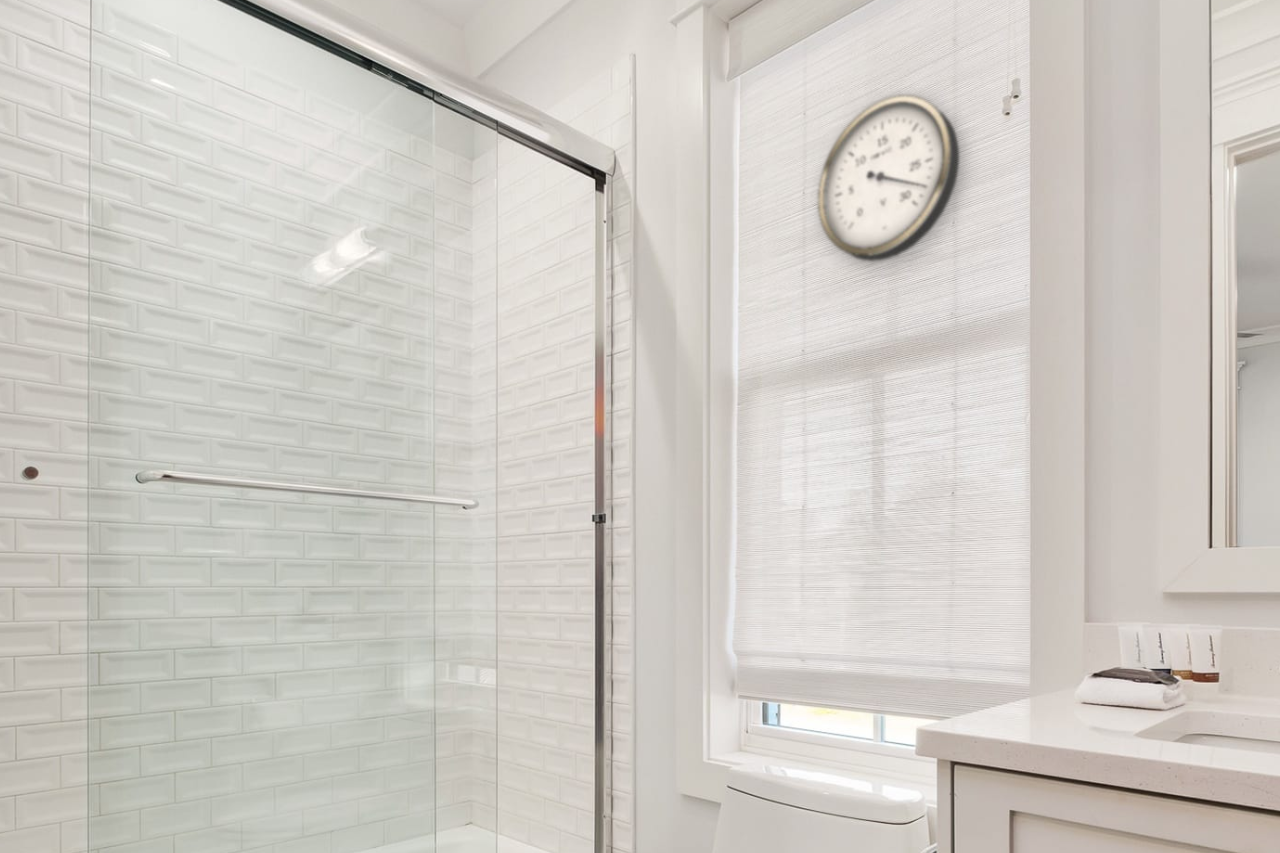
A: 28 (V)
